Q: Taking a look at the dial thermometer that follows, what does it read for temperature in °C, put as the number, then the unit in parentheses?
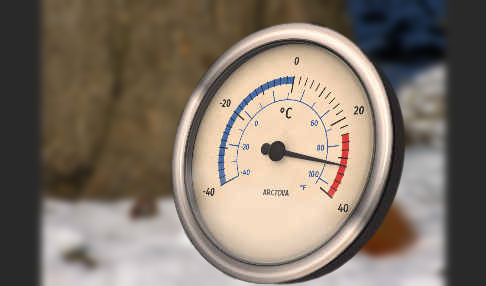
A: 32 (°C)
